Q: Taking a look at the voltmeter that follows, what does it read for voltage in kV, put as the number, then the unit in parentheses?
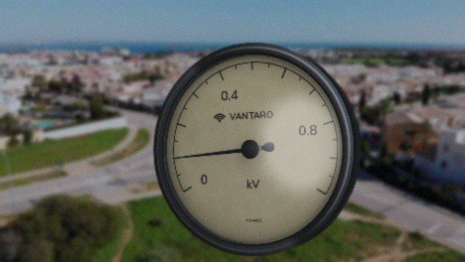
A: 0.1 (kV)
